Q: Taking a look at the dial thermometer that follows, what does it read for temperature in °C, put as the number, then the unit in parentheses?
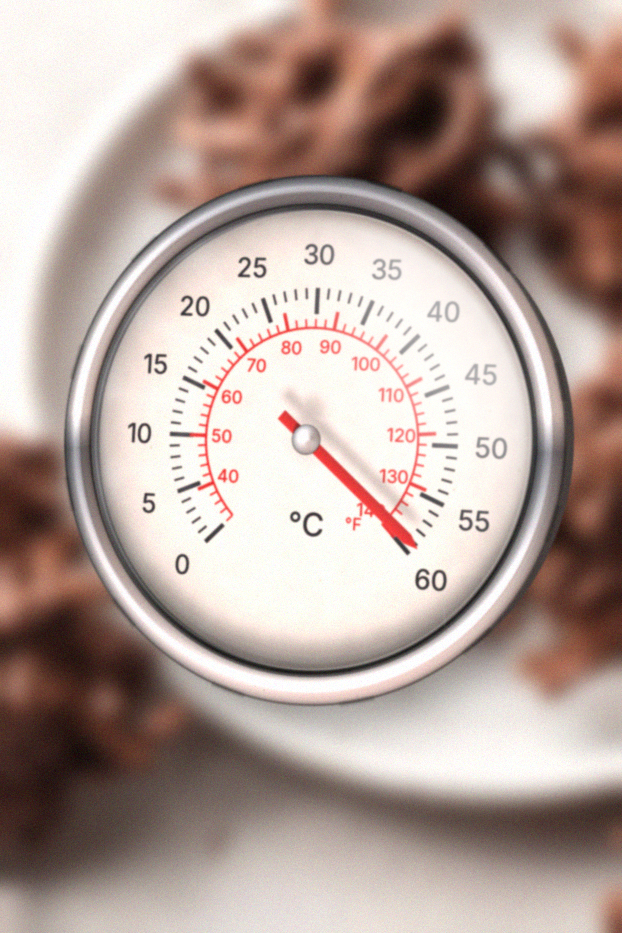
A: 59 (°C)
